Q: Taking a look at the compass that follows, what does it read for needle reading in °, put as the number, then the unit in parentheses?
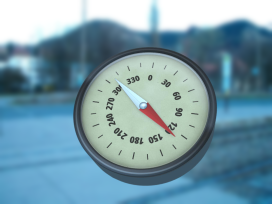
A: 127.5 (°)
